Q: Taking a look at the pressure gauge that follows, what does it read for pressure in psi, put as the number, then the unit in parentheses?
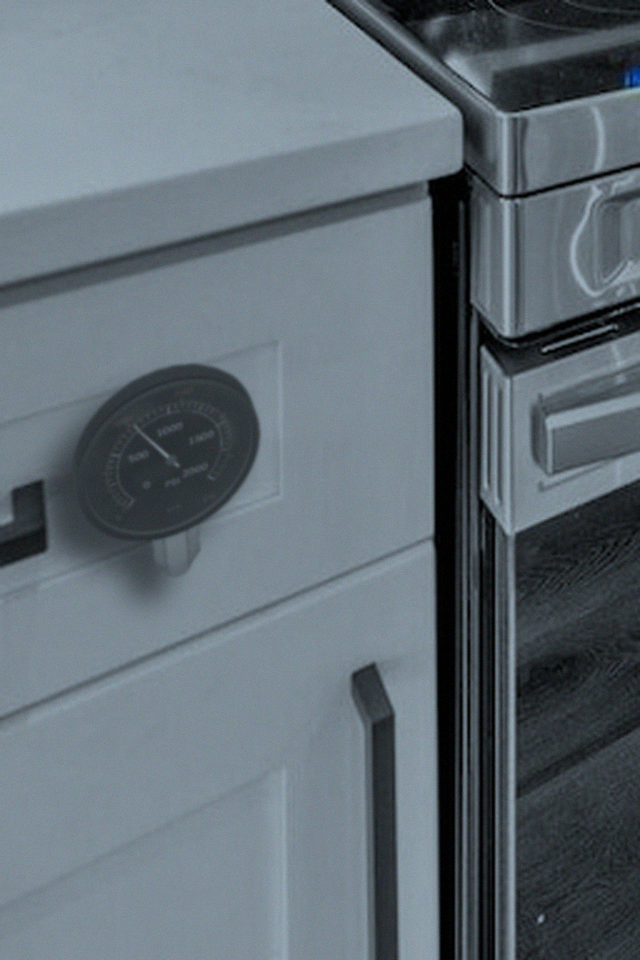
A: 750 (psi)
